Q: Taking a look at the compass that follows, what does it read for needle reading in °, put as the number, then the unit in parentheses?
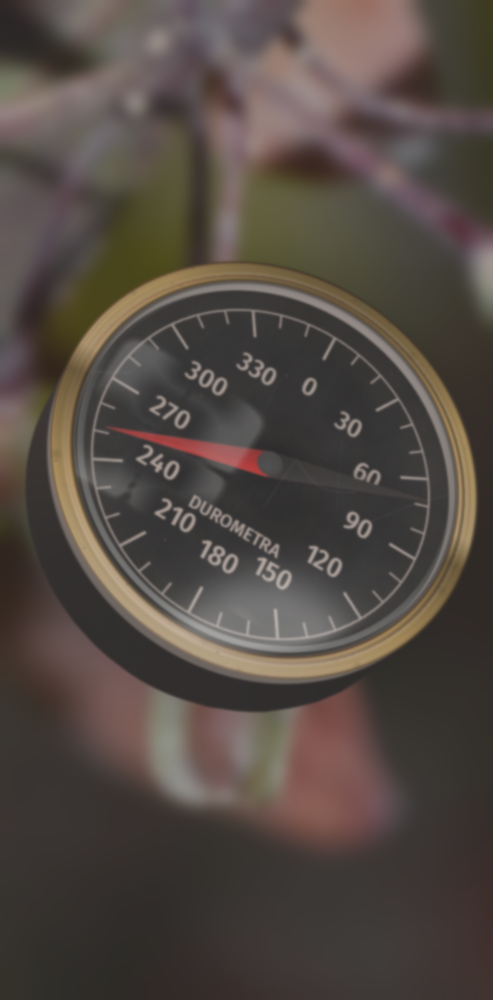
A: 250 (°)
